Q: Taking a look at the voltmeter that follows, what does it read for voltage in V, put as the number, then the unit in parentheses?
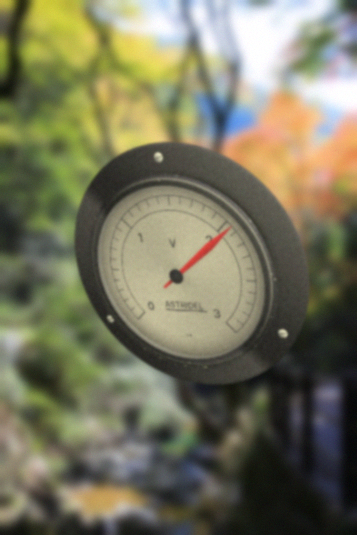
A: 2.05 (V)
